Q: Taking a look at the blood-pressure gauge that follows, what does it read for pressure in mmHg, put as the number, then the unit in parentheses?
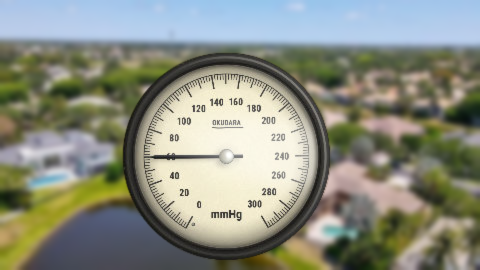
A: 60 (mmHg)
